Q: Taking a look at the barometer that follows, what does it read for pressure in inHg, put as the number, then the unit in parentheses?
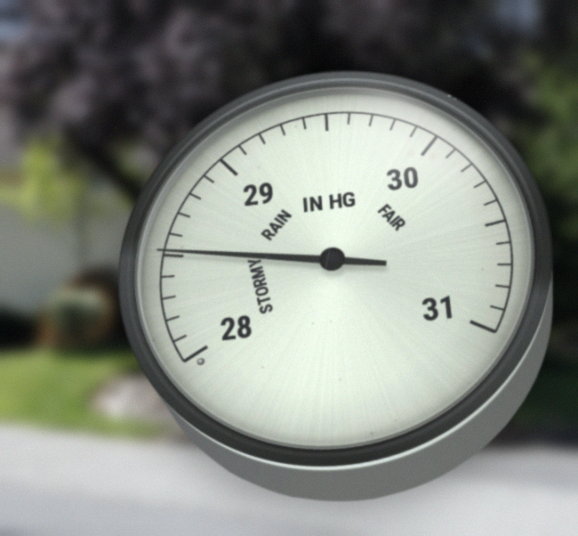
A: 28.5 (inHg)
